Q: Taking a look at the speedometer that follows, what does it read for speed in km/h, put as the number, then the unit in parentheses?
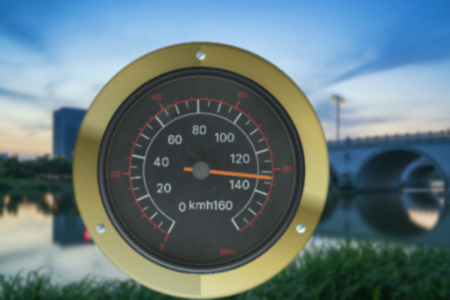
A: 132.5 (km/h)
